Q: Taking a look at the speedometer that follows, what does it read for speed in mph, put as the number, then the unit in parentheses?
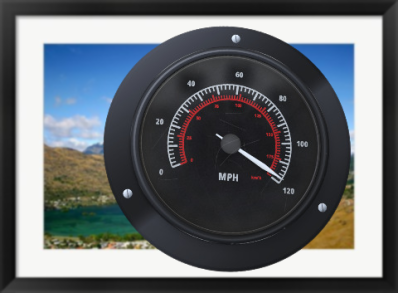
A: 118 (mph)
